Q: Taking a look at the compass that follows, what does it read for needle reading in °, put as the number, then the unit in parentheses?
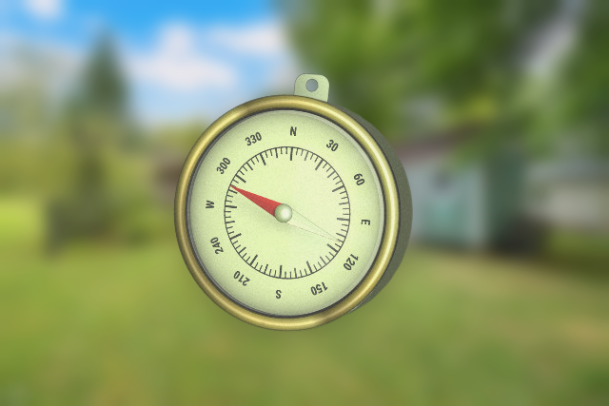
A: 290 (°)
